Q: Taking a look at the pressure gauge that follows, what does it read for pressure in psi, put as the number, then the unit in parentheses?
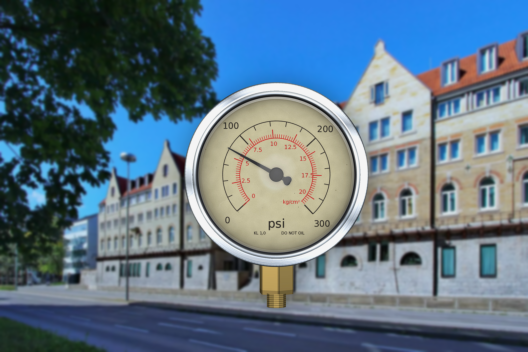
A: 80 (psi)
